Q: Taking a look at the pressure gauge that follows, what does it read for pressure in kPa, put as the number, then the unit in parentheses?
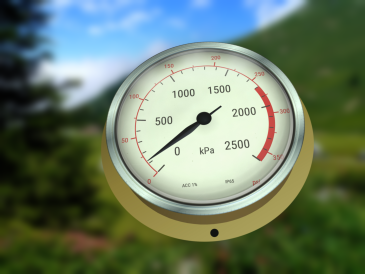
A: 100 (kPa)
